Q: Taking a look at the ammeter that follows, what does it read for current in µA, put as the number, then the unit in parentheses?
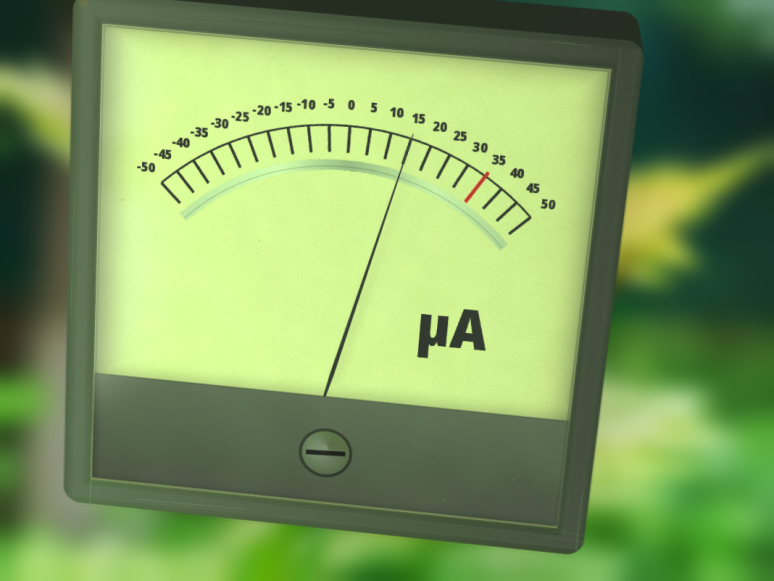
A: 15 (µA)
